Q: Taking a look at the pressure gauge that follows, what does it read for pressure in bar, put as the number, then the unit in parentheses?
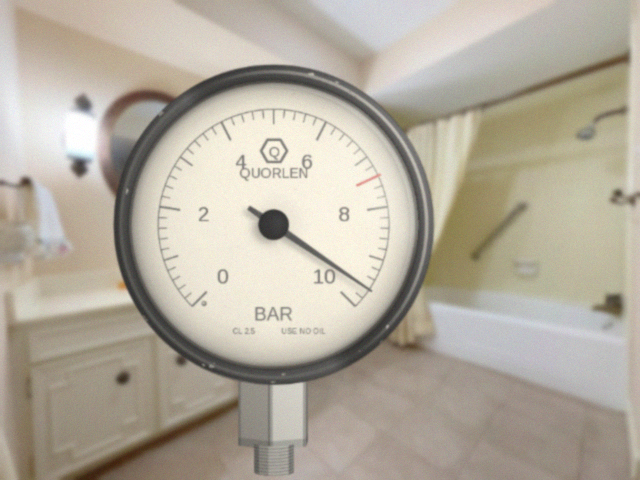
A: 9.6 (bar)
